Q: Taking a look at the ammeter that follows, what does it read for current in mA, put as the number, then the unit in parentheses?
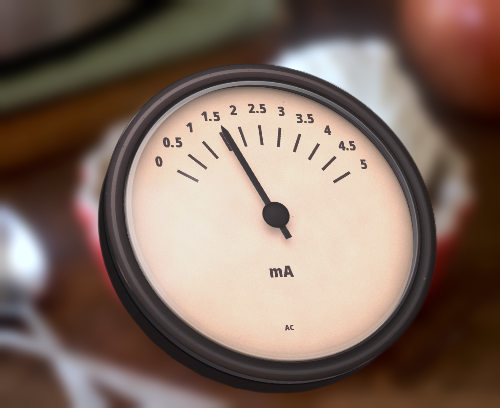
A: 1.5 (mA)
